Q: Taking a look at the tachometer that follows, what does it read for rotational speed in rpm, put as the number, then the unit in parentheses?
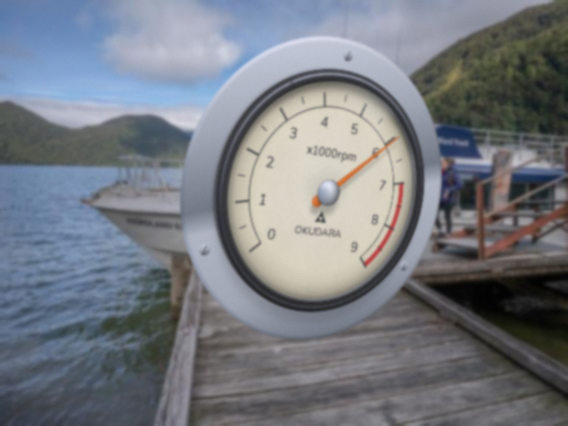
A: 6000 (rpm)
